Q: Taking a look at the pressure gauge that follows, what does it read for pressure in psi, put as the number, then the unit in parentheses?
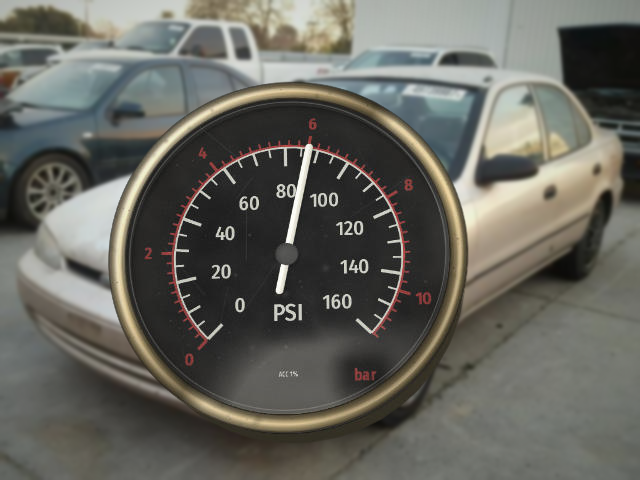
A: 87.5 (psi)
